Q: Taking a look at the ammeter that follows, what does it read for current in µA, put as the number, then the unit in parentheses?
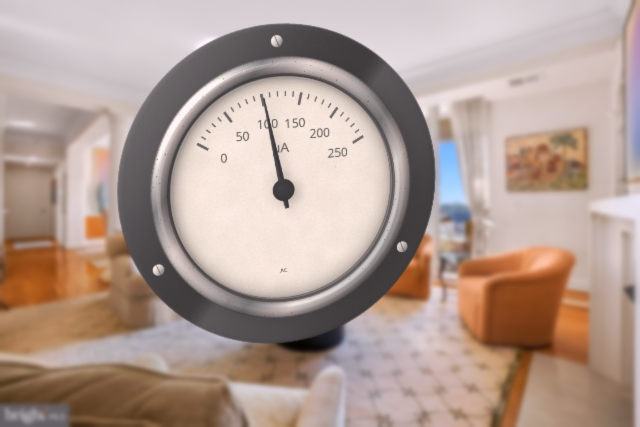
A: 100 (µA)
